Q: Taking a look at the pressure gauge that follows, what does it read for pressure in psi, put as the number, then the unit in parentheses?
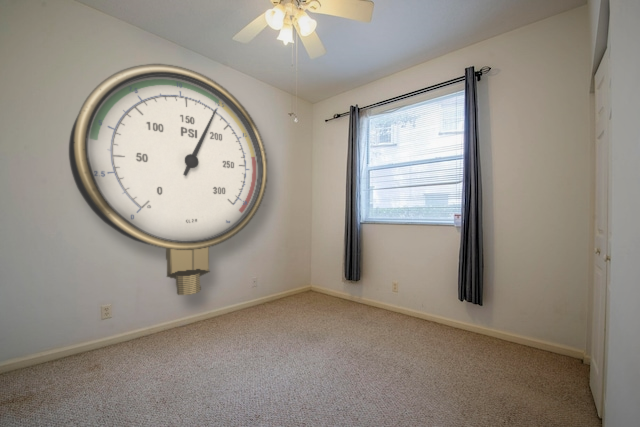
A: 180 (psi)
